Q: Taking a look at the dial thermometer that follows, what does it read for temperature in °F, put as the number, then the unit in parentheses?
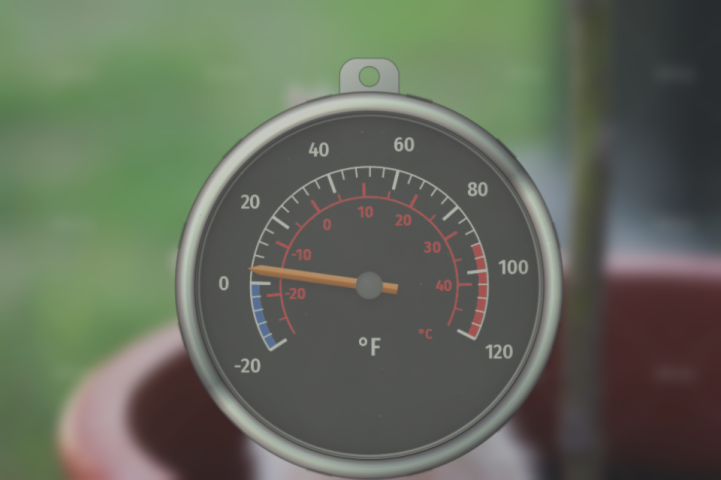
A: 4 (°F)
